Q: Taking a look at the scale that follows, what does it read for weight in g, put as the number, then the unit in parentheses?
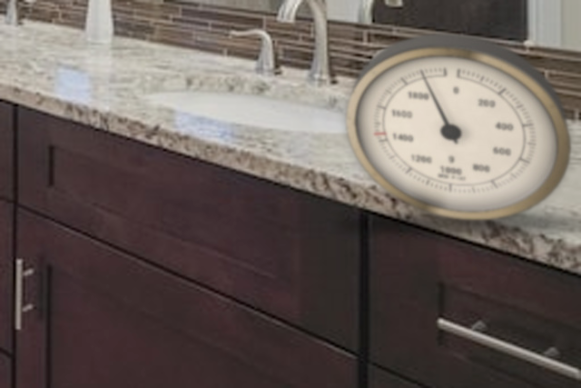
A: 1900 (g)
